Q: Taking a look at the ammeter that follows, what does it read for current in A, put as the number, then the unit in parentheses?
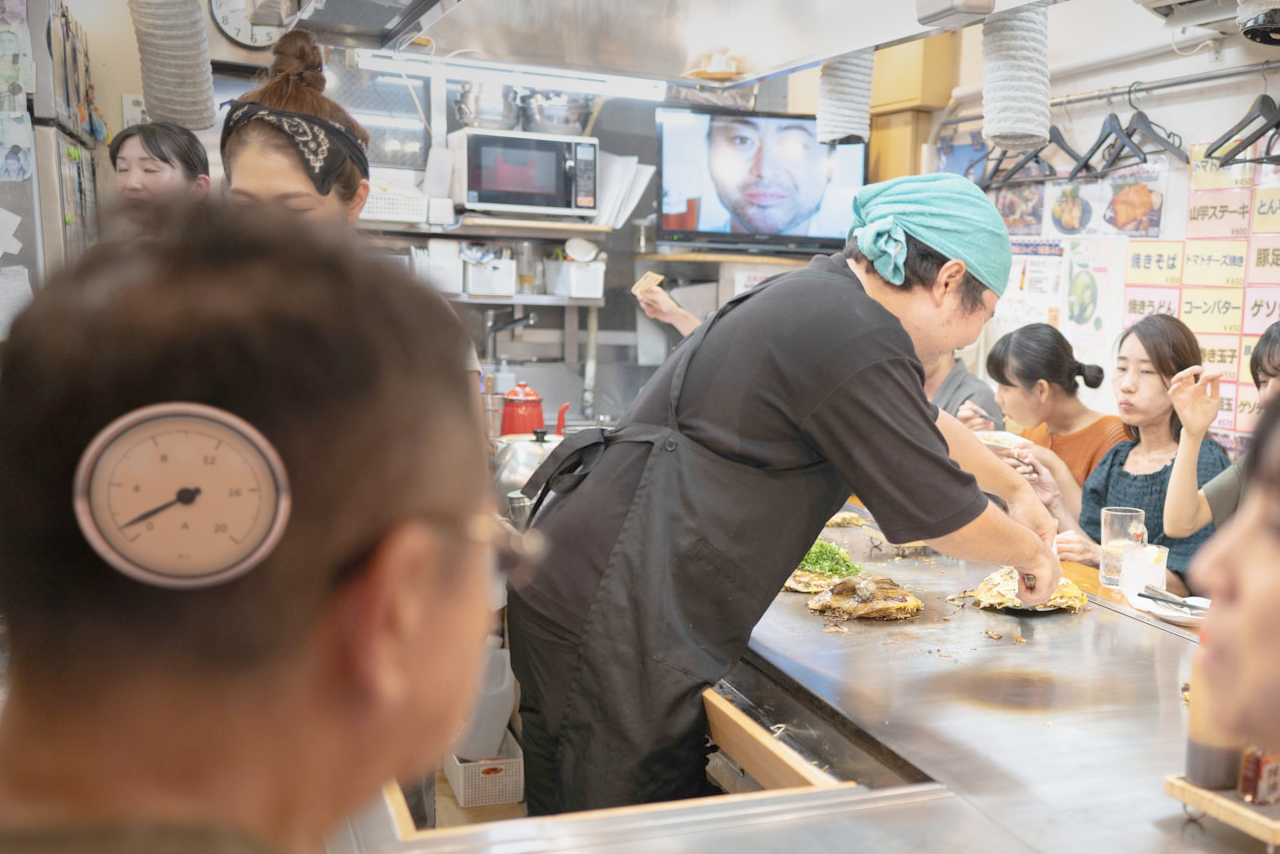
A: 1 (A)
